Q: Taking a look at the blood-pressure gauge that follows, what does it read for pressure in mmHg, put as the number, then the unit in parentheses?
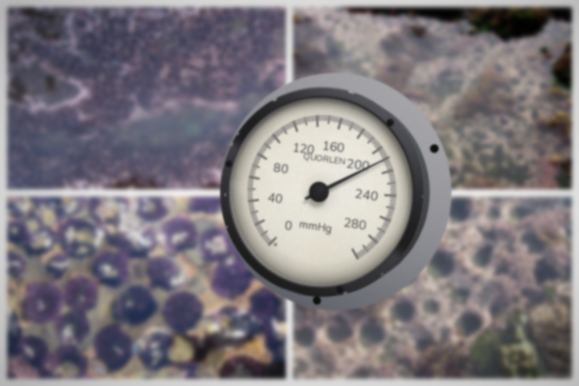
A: 210 (mmHg)
